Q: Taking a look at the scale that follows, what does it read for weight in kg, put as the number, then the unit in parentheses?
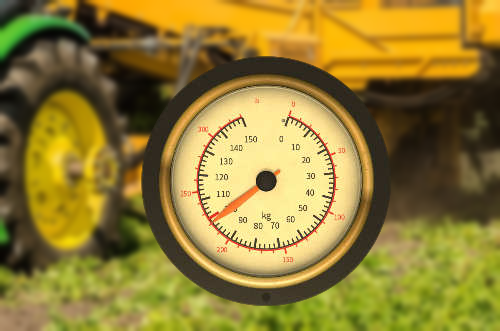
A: 100 (kg)
